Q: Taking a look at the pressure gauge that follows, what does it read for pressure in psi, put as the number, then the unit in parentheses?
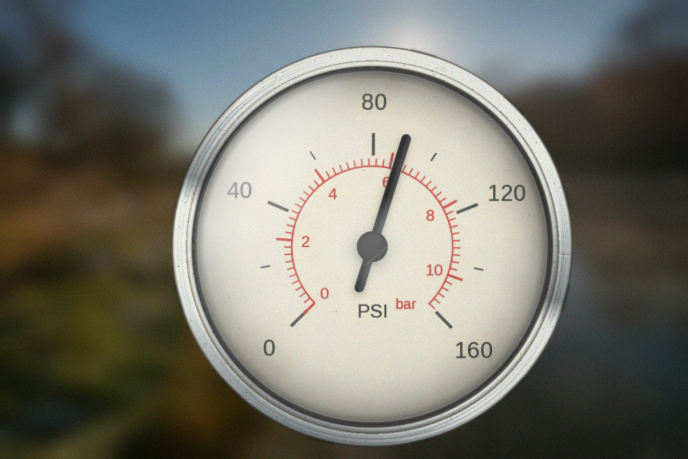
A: 90 (psi)
